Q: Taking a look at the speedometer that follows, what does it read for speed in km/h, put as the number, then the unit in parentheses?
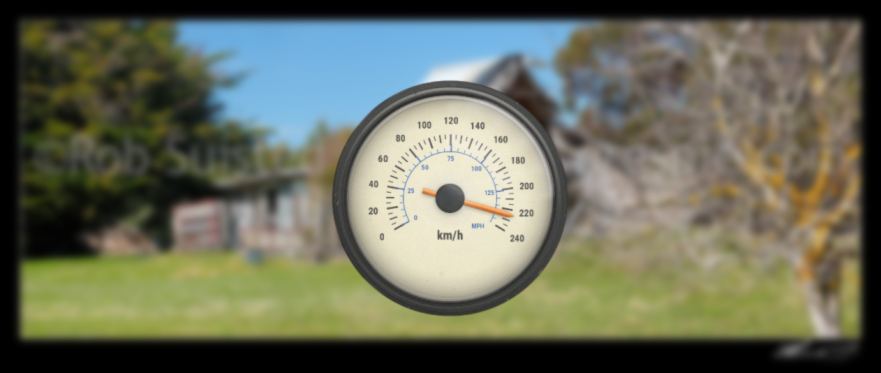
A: 225 (km/h)
